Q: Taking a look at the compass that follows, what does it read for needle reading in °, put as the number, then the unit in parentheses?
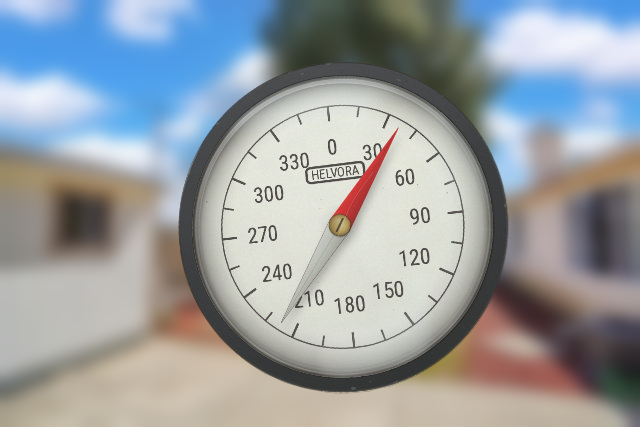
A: 37.5 (°)
